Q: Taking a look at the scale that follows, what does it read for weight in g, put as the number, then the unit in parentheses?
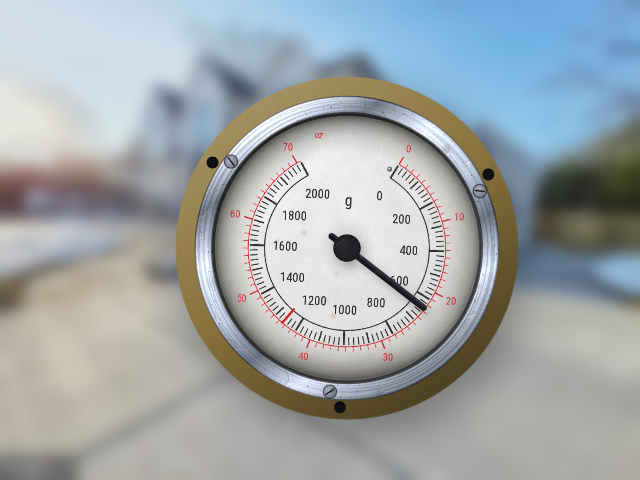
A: 640 (g)
